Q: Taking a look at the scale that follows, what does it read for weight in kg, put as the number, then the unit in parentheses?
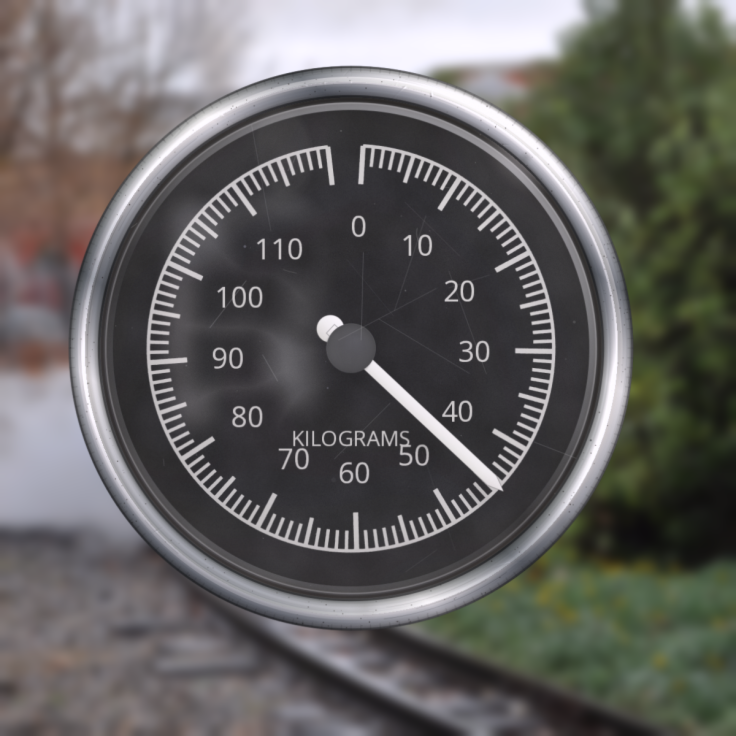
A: 44.5 (kg)
